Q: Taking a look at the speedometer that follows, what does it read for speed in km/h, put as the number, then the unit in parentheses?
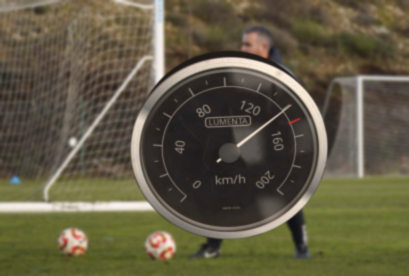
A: 140 (km/h)
